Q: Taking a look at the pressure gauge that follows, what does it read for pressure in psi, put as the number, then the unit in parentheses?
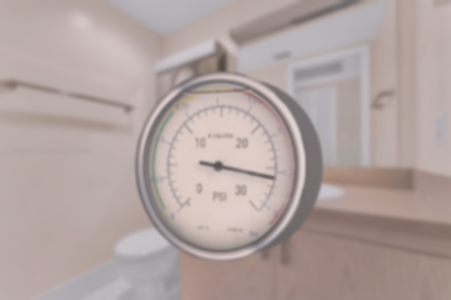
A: 26 (psi)
